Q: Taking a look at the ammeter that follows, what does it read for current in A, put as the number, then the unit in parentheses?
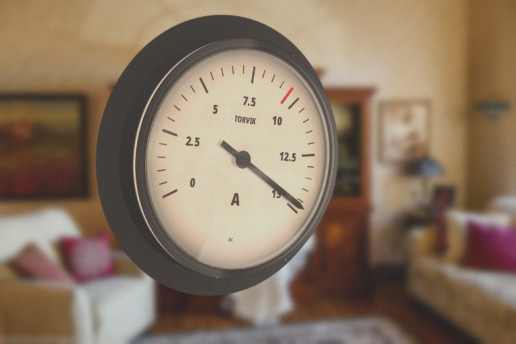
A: 14.75 (A)
